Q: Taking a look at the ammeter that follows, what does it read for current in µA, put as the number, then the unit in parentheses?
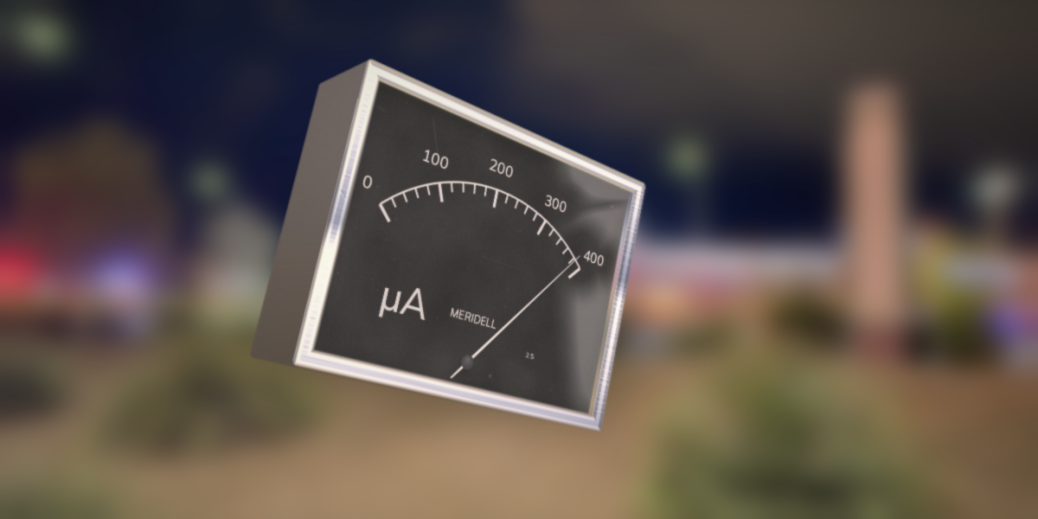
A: 380 (µA)
